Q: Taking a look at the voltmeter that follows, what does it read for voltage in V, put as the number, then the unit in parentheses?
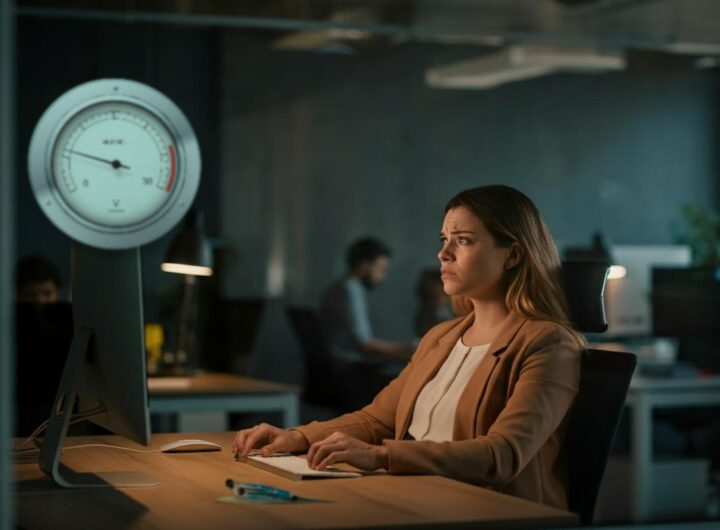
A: 6 (V)
